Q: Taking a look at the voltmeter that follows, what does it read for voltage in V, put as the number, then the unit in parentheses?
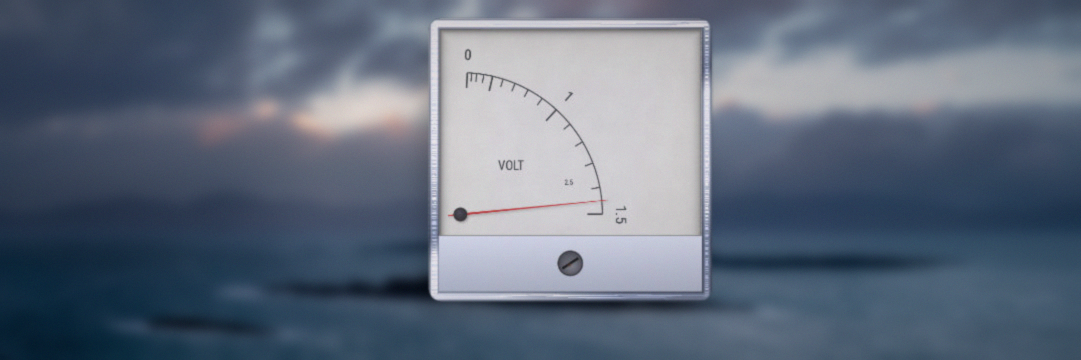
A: 1.45 (V)
